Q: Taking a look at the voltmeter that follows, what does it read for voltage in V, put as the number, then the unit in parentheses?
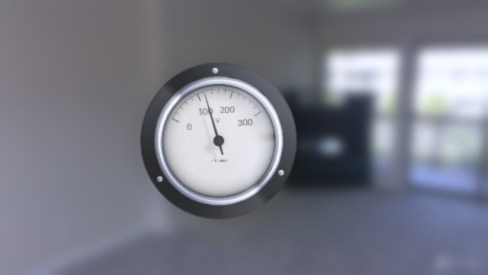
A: 120 (V)
